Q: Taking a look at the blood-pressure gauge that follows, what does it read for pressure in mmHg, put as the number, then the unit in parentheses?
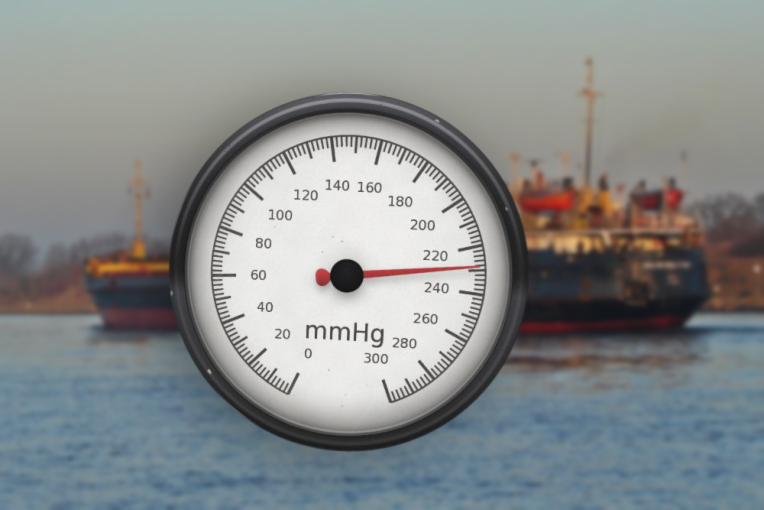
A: 228 (mmHg)
